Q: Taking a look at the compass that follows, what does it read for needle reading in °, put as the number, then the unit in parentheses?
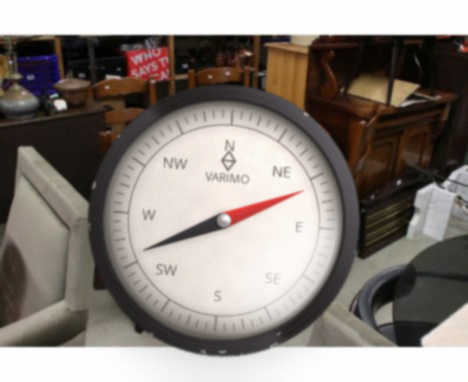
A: 65 (°)
